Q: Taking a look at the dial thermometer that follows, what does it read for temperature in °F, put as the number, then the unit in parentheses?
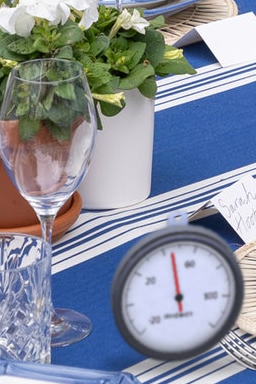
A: 45 (°F)
